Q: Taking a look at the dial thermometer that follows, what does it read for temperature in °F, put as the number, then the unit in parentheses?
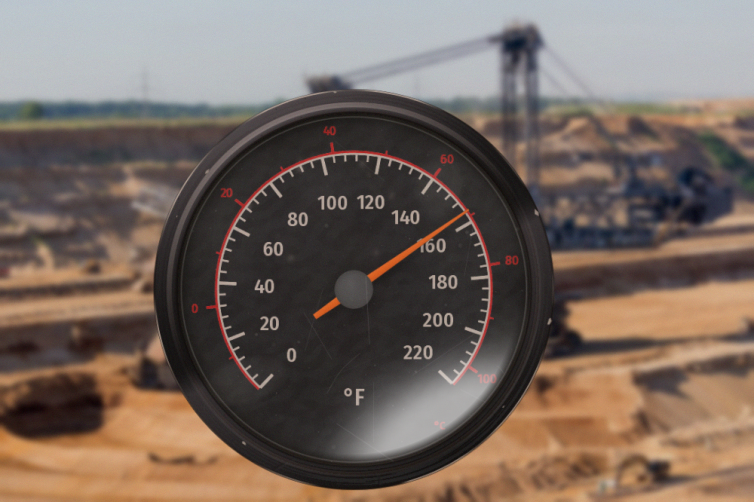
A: 156 (°F)
